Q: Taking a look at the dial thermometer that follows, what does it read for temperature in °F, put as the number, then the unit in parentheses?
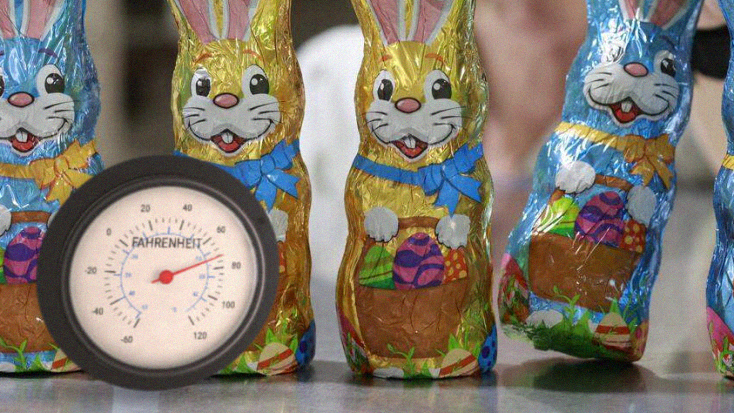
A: 72 (°F)
